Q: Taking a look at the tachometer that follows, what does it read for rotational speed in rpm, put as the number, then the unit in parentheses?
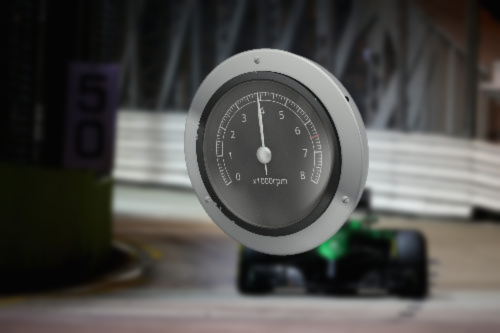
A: 4000 (rpm)
